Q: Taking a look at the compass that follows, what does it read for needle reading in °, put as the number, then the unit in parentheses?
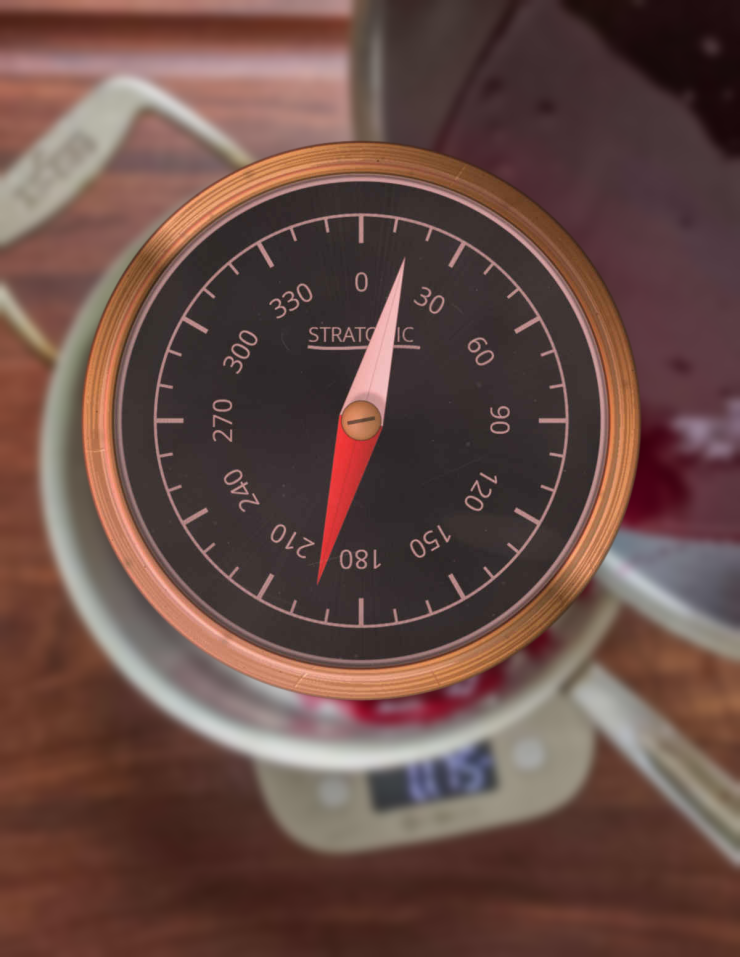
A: 195 (°)
